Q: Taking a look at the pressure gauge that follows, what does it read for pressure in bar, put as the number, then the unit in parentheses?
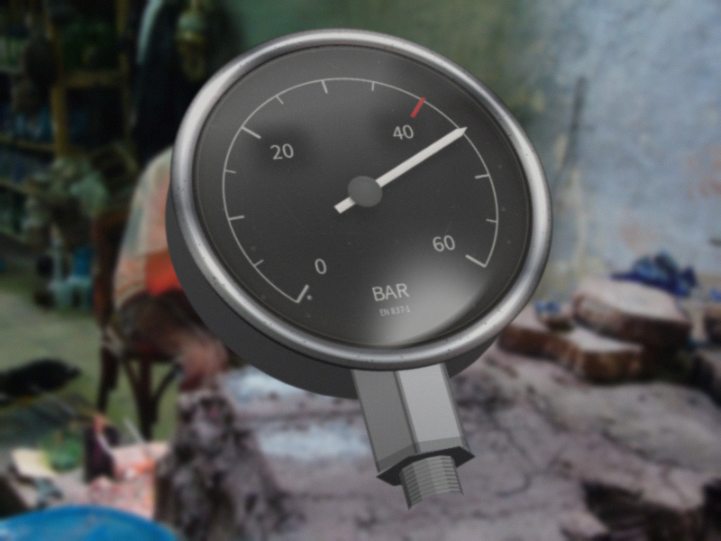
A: 45 (bar)
